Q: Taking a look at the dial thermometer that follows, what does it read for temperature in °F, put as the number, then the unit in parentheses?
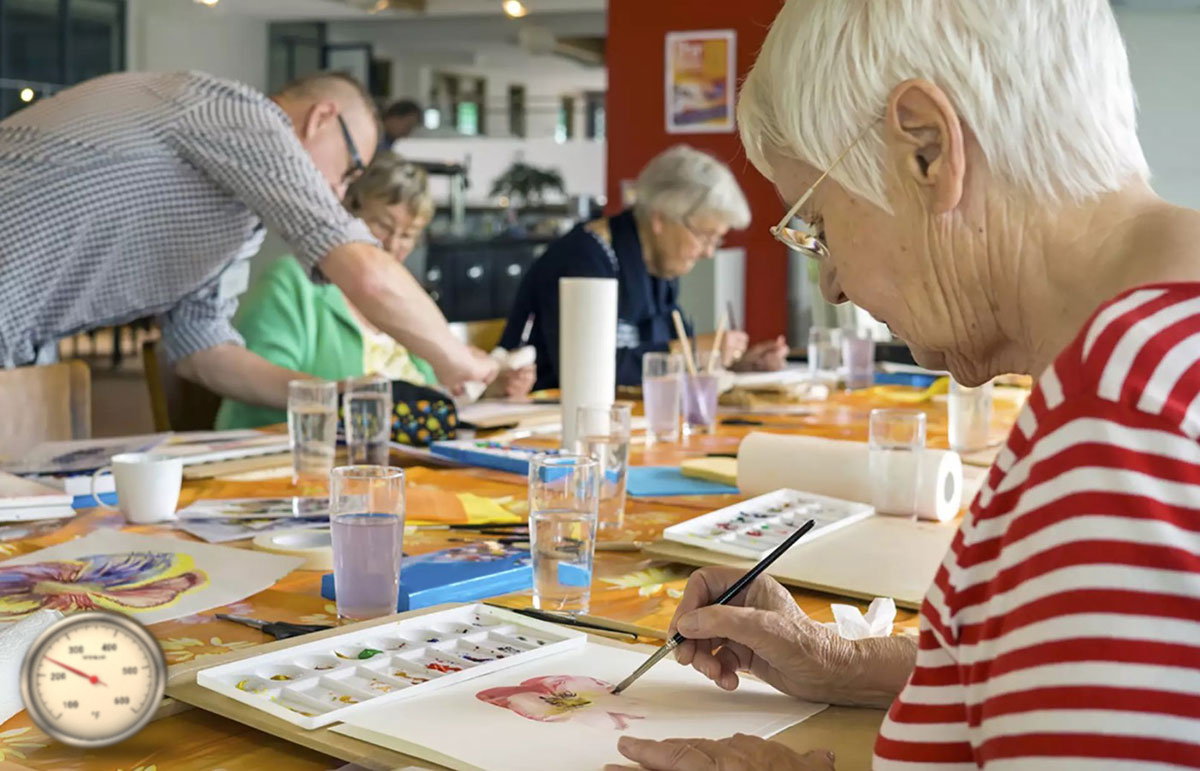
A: 240 (°F)
